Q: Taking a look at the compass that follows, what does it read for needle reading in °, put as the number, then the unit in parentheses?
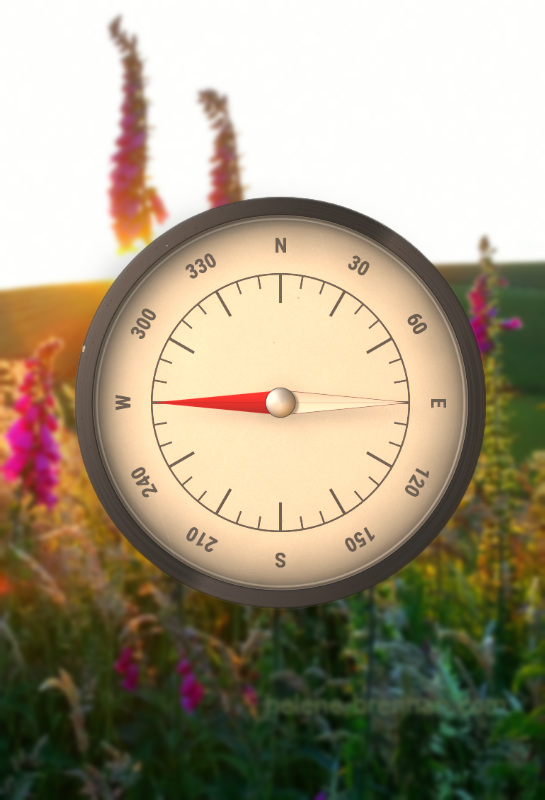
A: 270 (°)
